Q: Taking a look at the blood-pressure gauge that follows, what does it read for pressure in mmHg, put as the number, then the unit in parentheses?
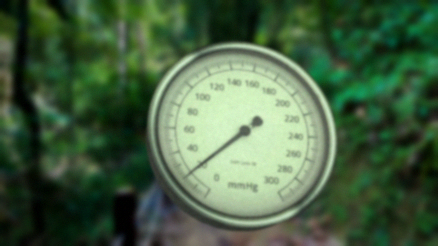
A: 20 (mmHg)
